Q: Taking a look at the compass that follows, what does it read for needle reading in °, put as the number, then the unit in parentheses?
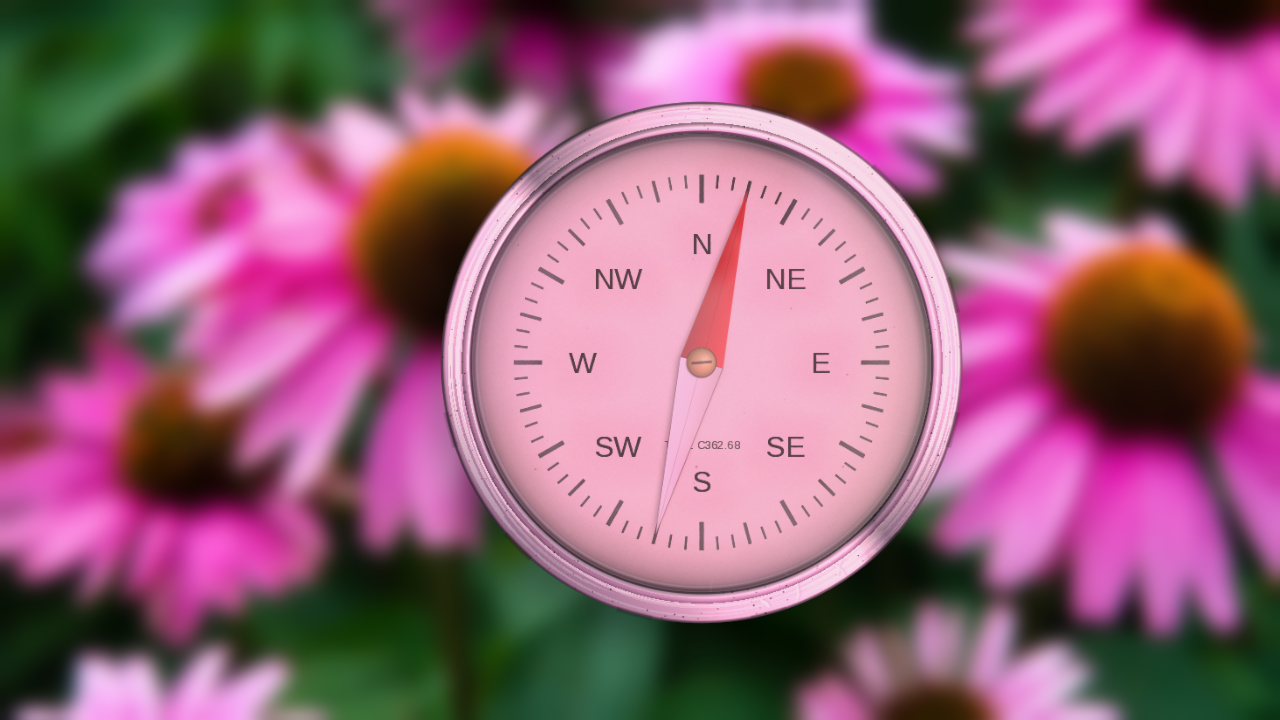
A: 15 (°)
